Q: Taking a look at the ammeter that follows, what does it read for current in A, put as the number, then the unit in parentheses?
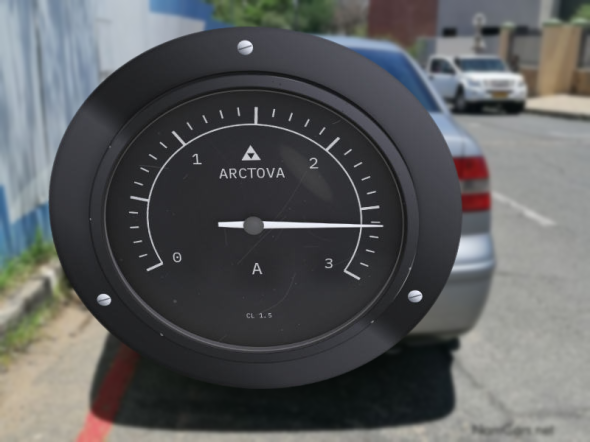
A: 2.6 (A)
